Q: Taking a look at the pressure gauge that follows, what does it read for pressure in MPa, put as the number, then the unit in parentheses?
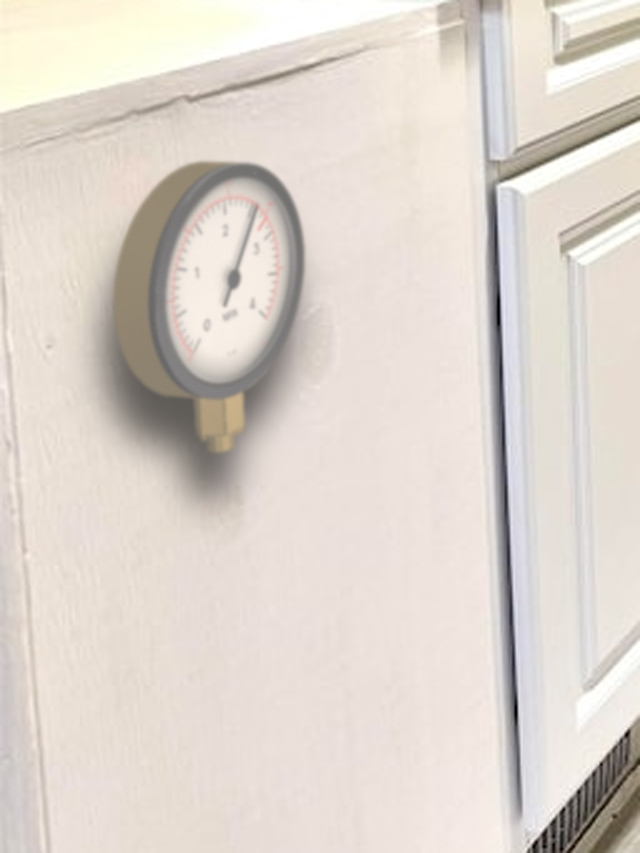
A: 2.5 (MPa)
